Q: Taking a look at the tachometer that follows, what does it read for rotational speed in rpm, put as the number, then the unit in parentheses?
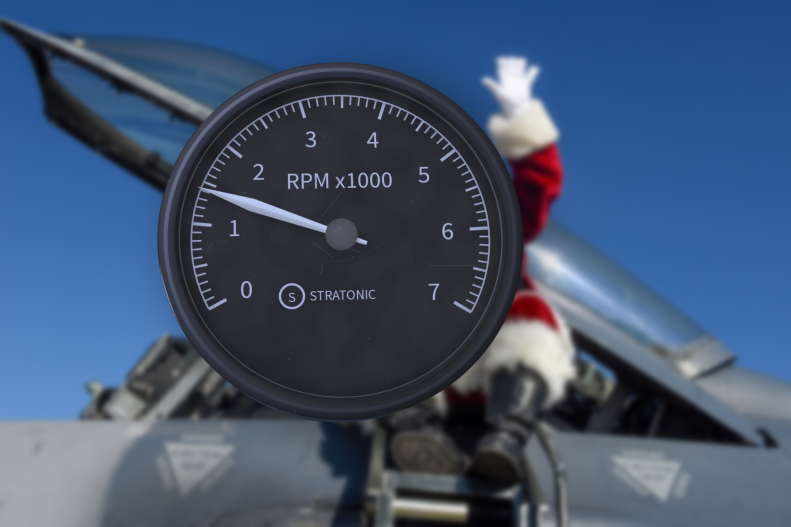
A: 1400 (rpm)
